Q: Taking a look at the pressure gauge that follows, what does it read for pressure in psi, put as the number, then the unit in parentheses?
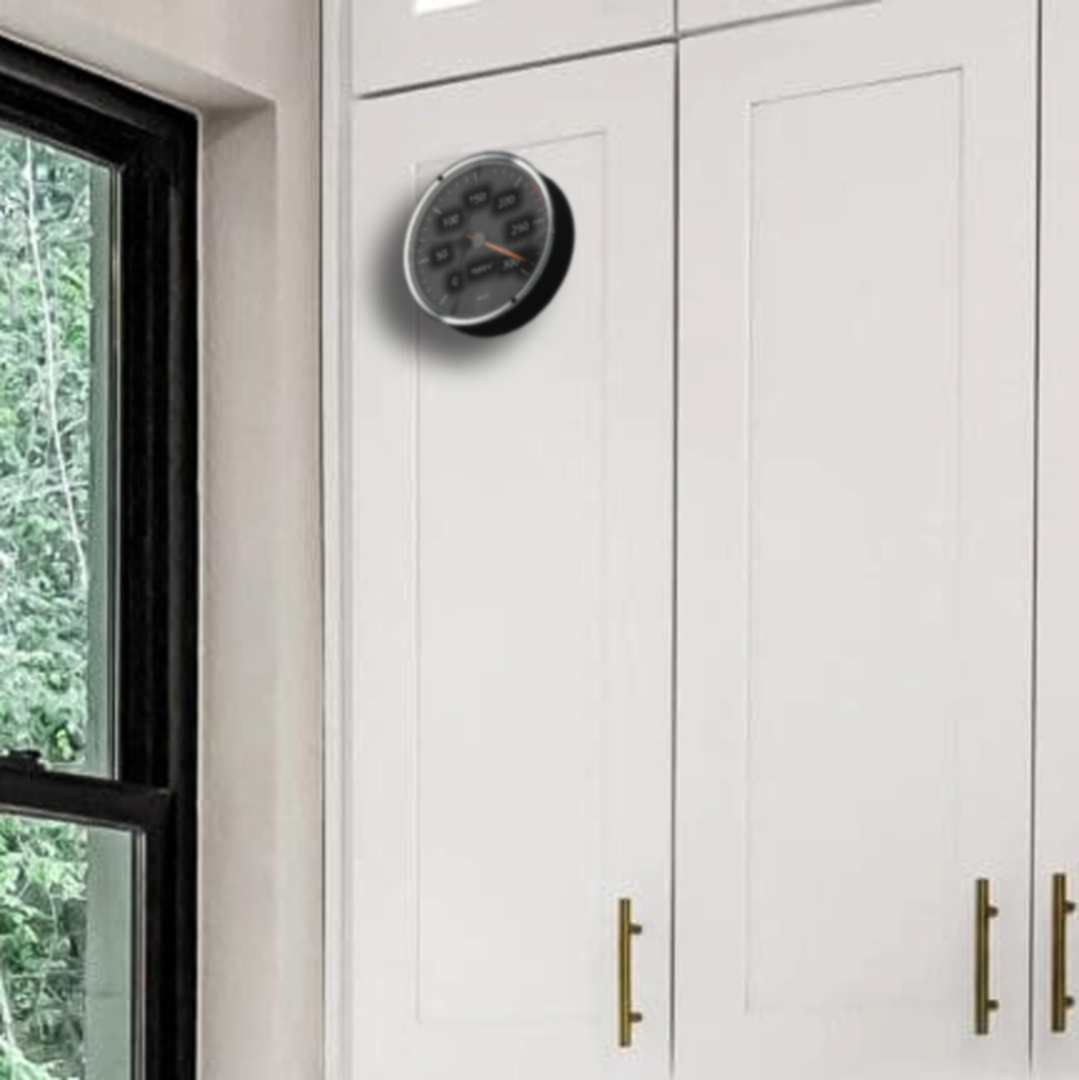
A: 290 (psi)
